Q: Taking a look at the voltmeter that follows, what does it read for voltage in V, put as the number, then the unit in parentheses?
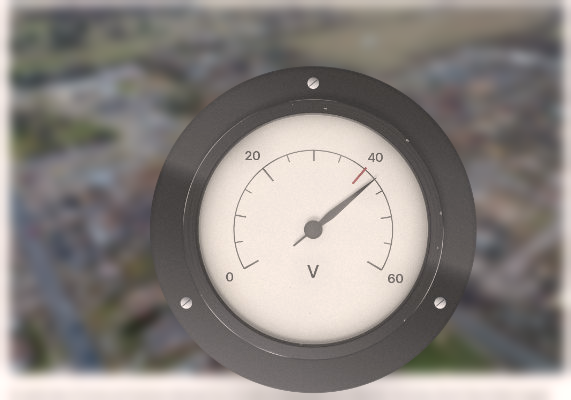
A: 42.5 (V)
